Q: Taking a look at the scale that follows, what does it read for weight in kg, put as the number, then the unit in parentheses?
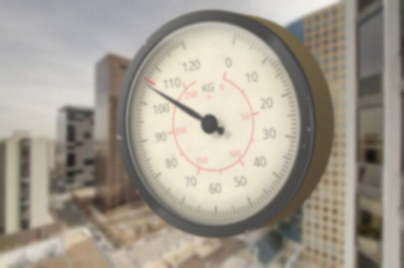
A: 105 (kg)
